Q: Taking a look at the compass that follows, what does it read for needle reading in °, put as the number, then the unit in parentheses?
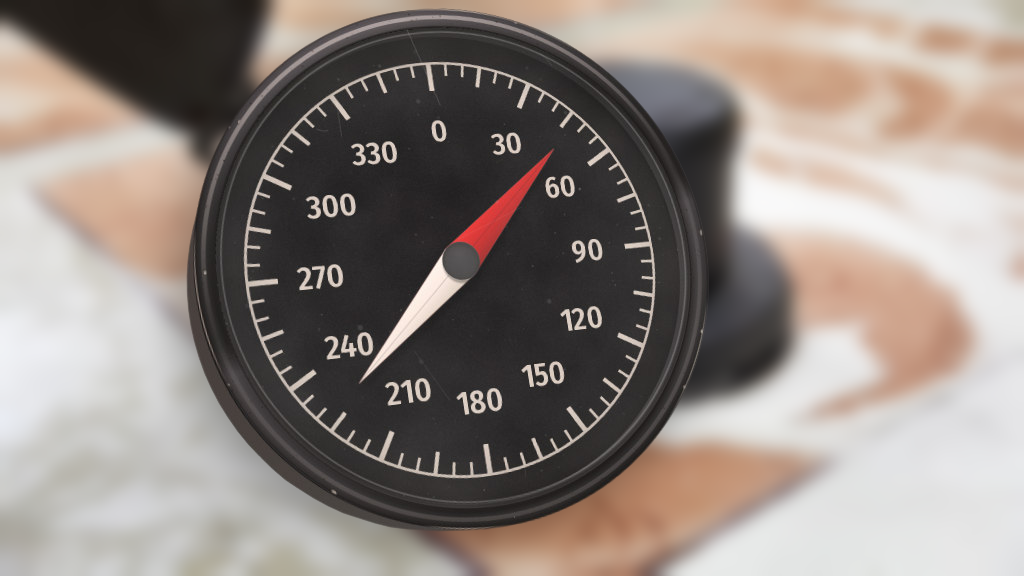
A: 47.5 (°)
